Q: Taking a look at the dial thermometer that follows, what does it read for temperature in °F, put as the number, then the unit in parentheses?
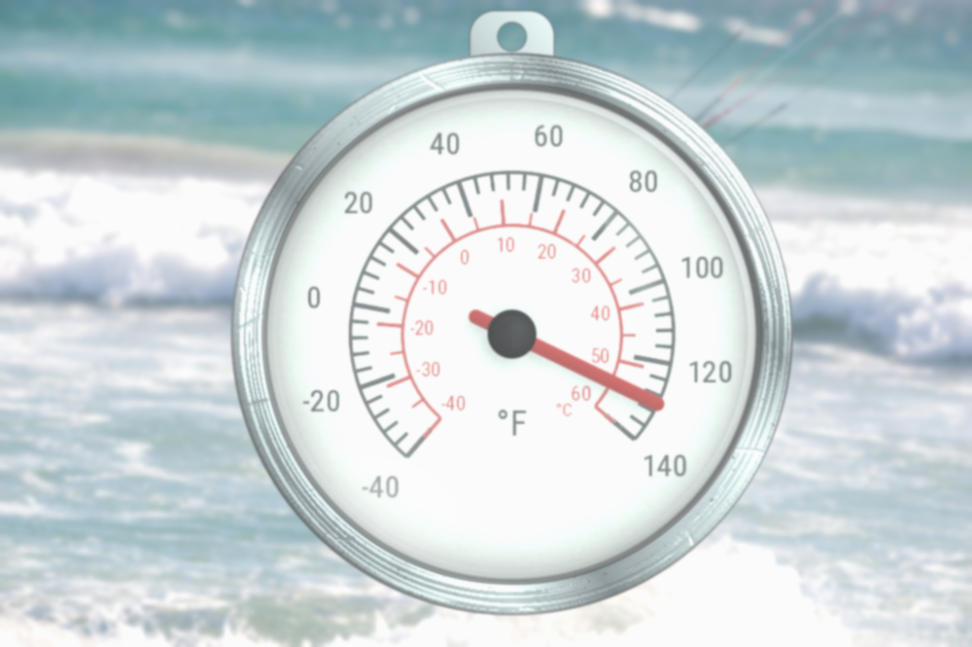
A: 130 (°F)
